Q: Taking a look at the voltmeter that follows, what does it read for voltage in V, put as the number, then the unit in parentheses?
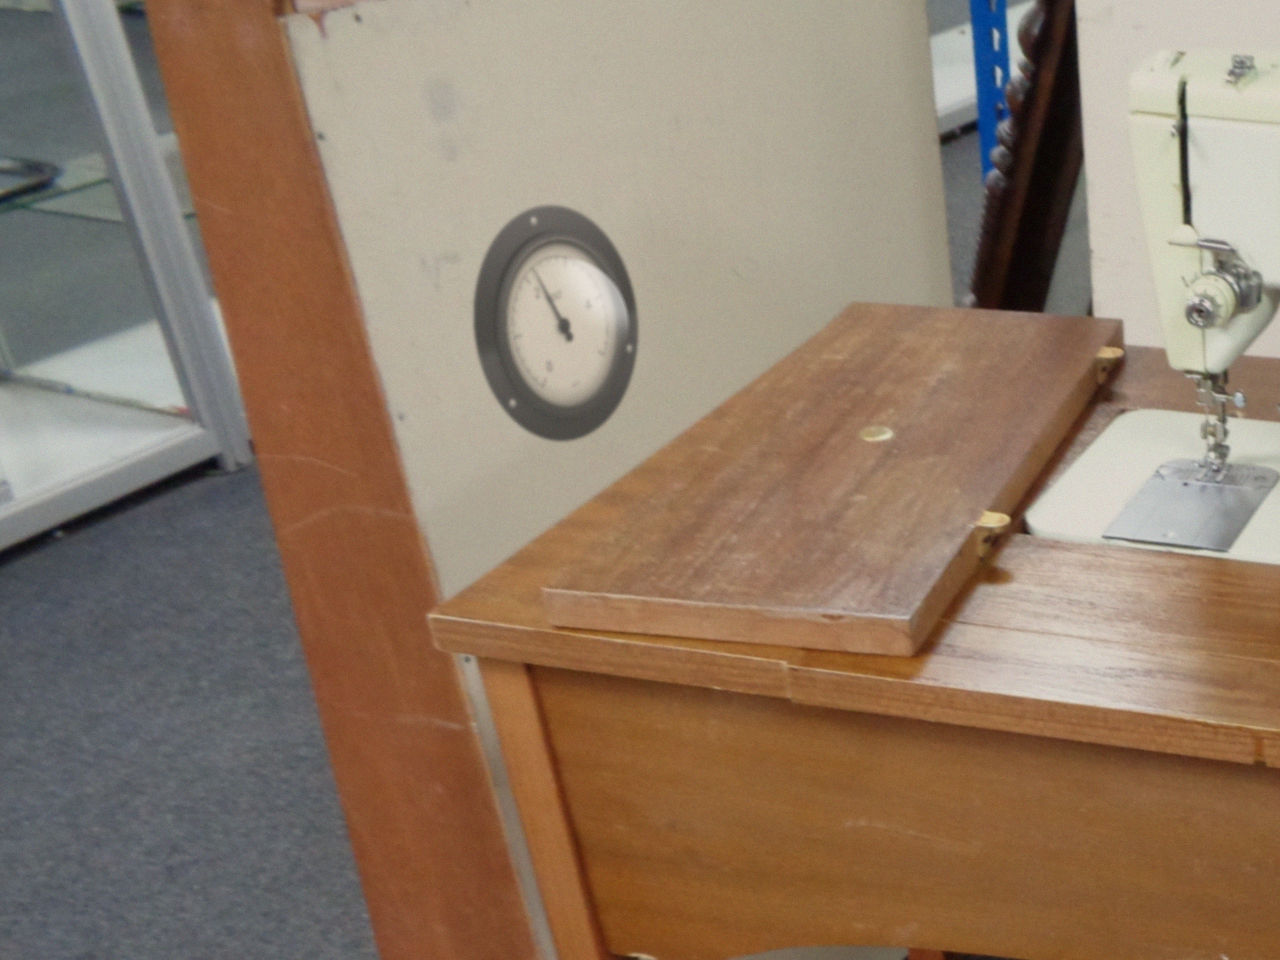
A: 2.2 (V)
